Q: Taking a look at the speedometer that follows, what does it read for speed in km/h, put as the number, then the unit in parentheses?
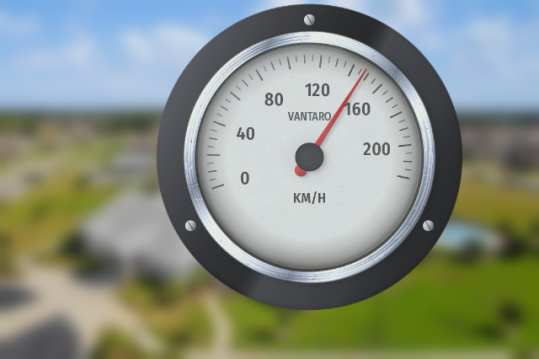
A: 147.5 (km/h)
